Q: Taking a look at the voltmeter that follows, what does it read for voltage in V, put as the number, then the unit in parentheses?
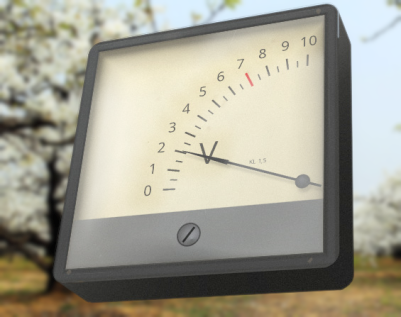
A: 2 (V)
